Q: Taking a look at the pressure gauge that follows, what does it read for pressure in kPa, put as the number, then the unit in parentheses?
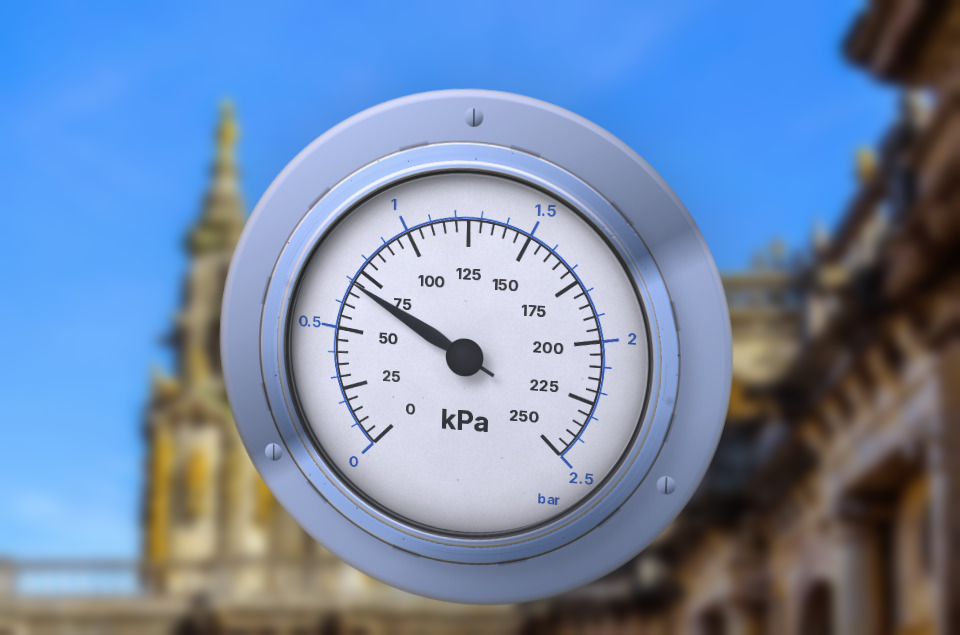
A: 70 (kPa)
